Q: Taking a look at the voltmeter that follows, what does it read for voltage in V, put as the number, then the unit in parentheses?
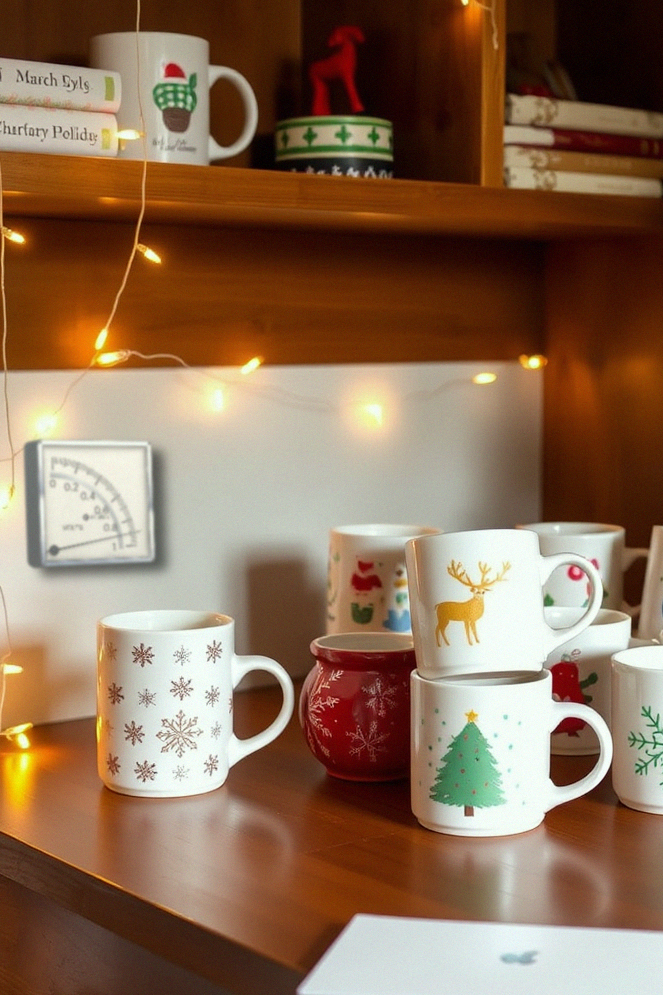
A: 0.9 (V)
